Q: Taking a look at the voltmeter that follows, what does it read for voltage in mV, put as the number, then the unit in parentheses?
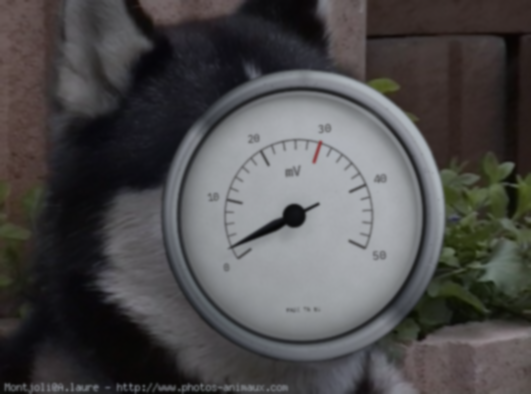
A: 2 (mV)
